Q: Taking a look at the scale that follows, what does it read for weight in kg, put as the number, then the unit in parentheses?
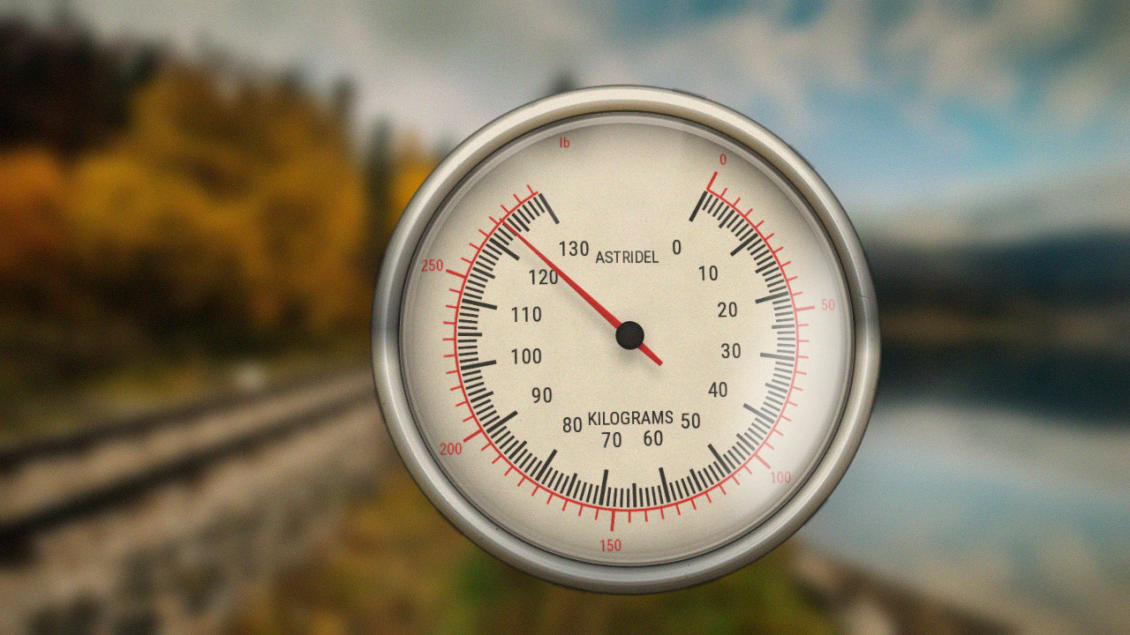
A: 123 (kg)
